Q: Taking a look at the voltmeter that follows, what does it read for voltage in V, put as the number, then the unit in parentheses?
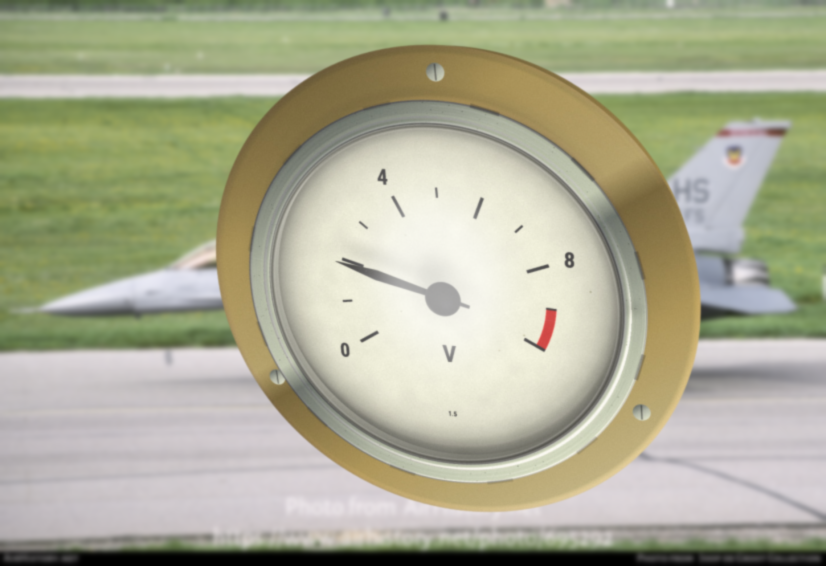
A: 2 (V)
